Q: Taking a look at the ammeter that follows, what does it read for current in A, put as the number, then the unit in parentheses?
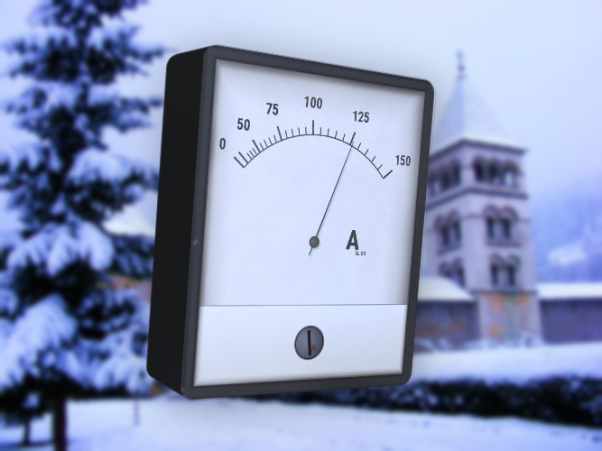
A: 125 (A)
